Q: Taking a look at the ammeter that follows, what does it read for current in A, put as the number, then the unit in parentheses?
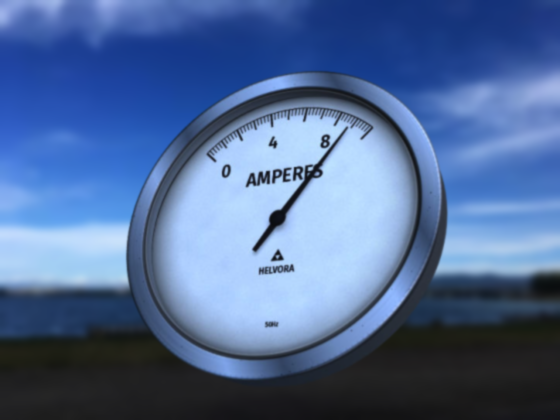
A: 9 (A)
